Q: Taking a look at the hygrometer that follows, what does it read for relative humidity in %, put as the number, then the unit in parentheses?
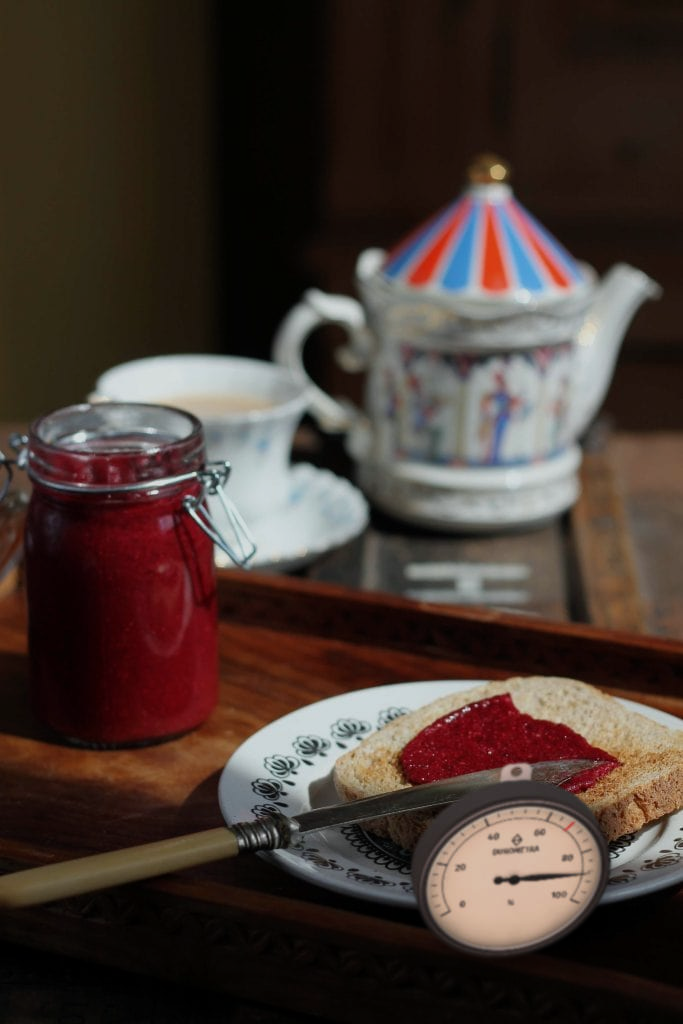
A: 88 (%)
